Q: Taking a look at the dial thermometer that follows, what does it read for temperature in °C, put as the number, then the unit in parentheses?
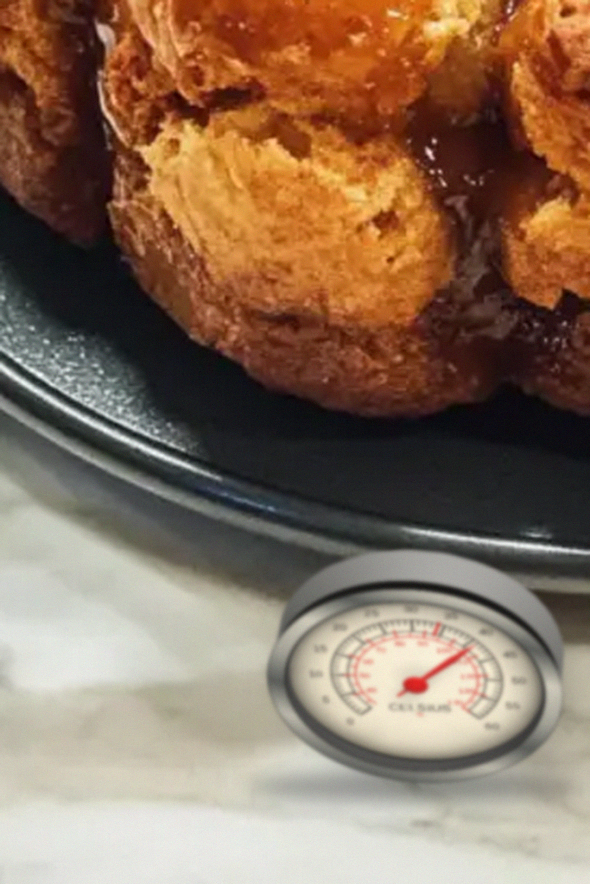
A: 40 (°C)
